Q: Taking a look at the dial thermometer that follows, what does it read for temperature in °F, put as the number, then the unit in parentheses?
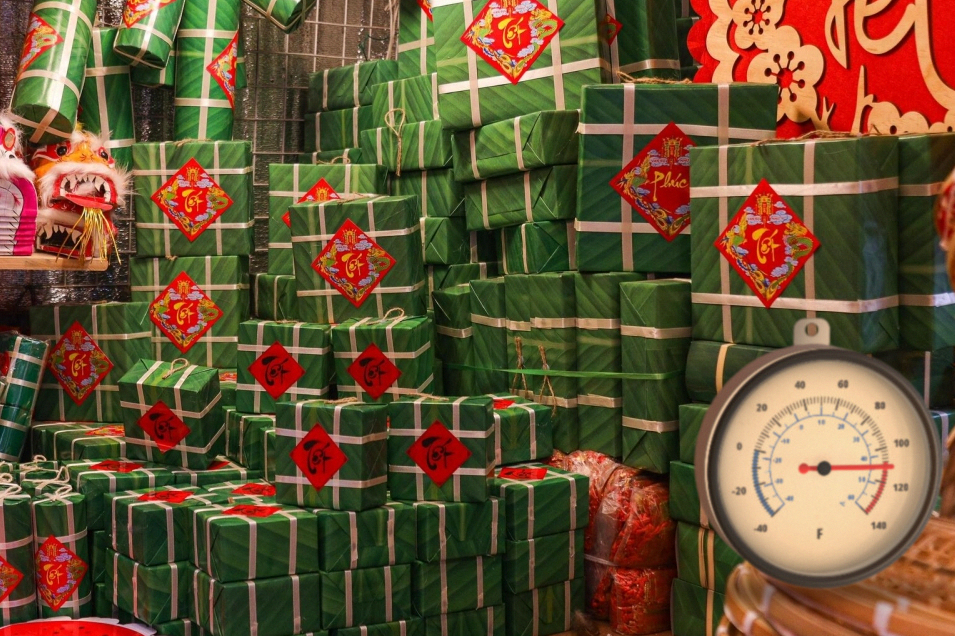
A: 110 (°F)
